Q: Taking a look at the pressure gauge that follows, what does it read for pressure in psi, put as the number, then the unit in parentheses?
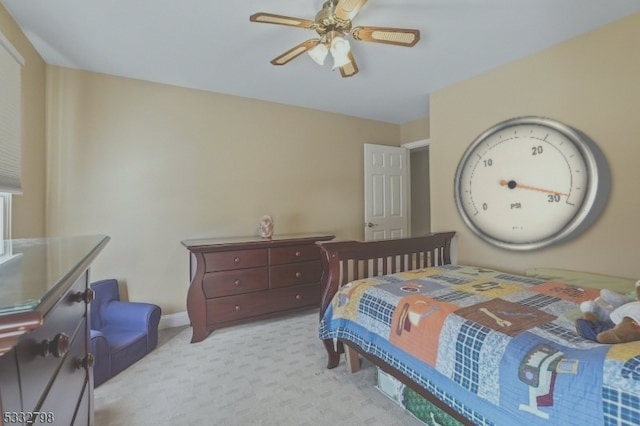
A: 29 (psi)
